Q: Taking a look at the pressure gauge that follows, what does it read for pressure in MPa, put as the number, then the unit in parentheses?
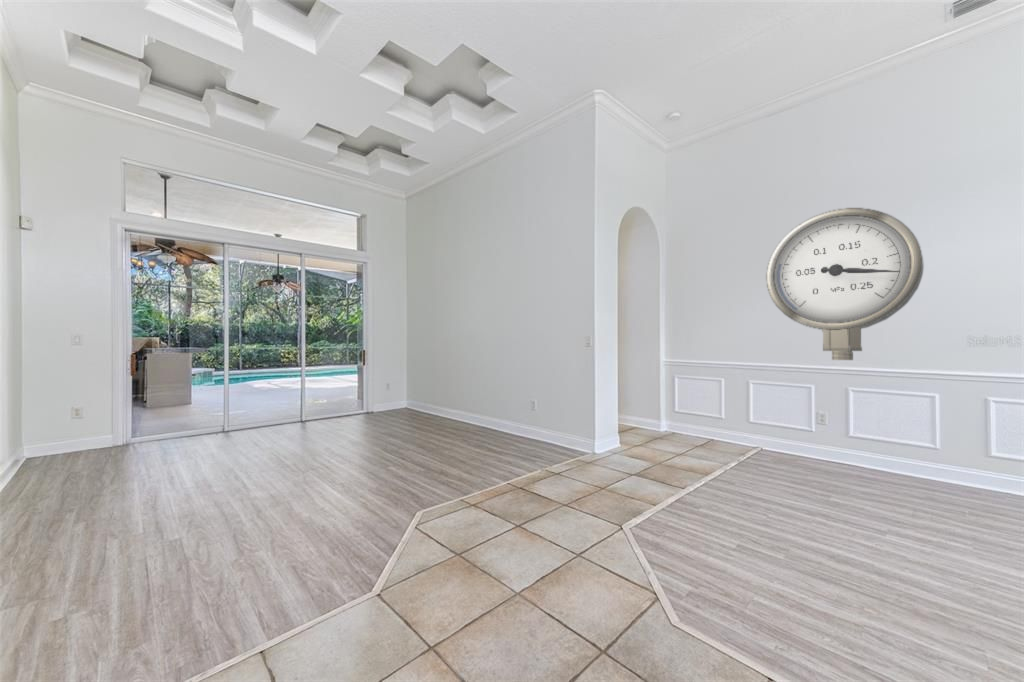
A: 0.22 (MPa)
